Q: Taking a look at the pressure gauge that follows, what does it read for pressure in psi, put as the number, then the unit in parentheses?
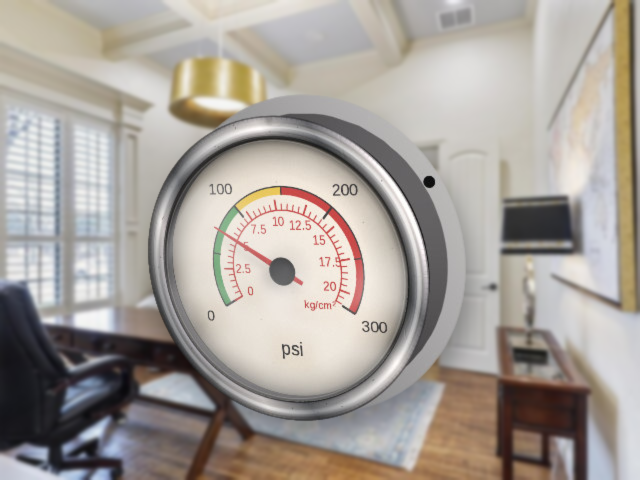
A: 75 (psi)
